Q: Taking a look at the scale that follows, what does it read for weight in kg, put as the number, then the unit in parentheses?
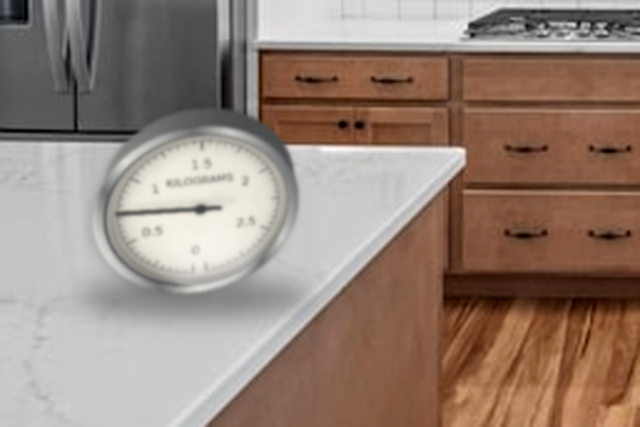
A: 0.75 (kg)
